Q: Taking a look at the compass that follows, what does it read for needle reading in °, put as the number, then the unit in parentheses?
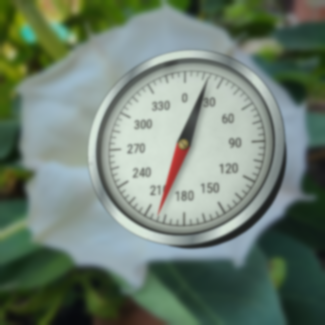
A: 200 (°)
